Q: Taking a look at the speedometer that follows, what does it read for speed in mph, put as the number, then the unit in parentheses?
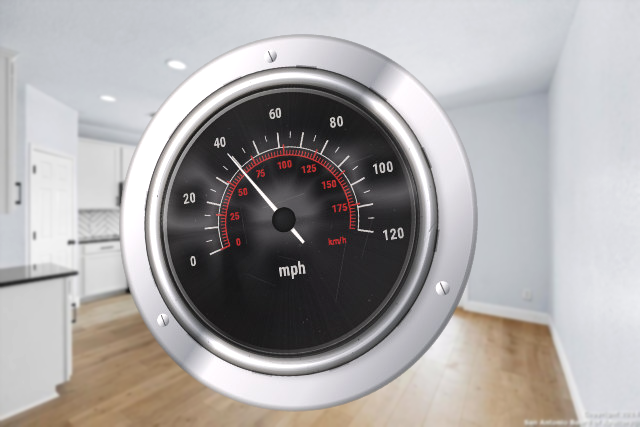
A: 40 (mph)
